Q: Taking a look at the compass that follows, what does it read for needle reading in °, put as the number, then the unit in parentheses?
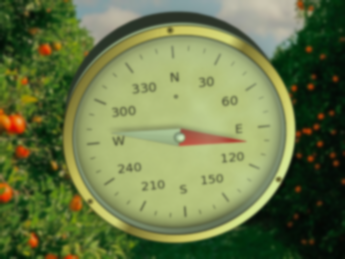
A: 100 (°)
